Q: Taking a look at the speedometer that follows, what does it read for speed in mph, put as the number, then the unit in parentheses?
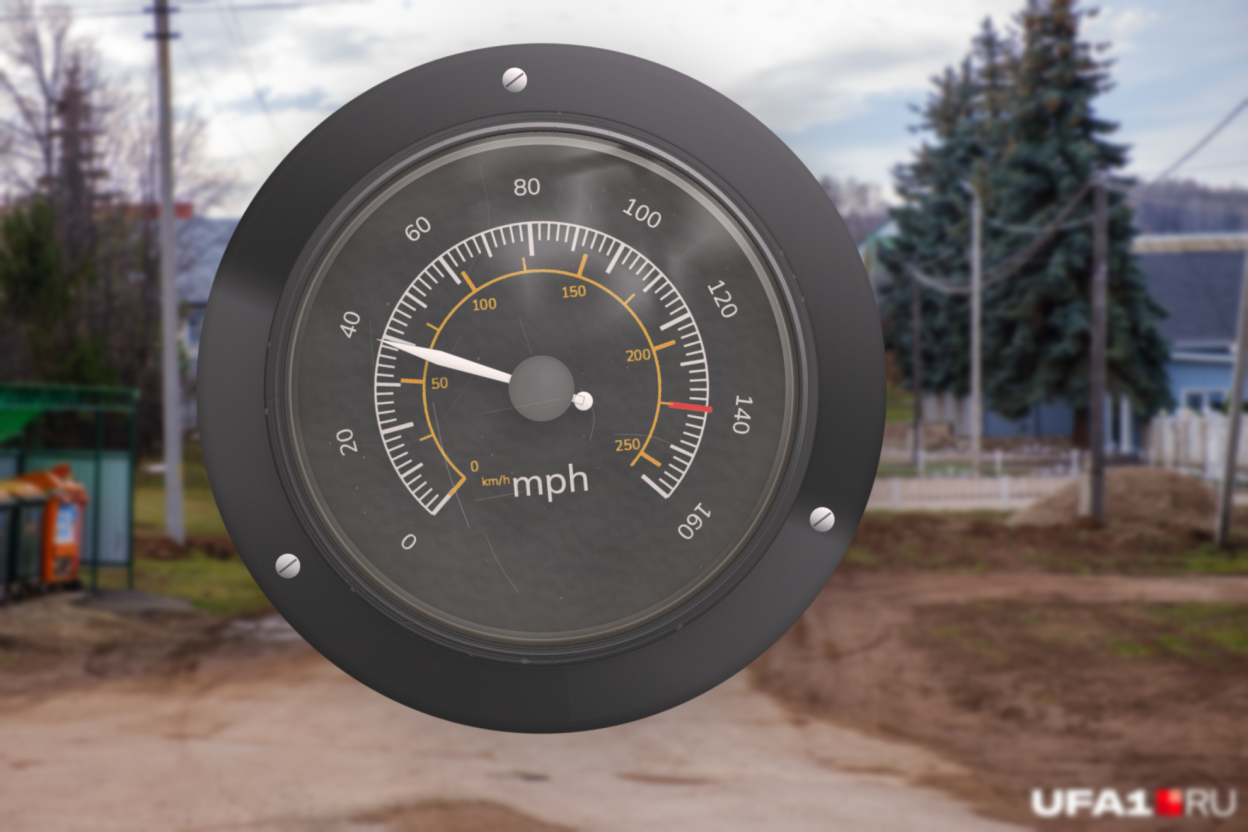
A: 39 (mph)
